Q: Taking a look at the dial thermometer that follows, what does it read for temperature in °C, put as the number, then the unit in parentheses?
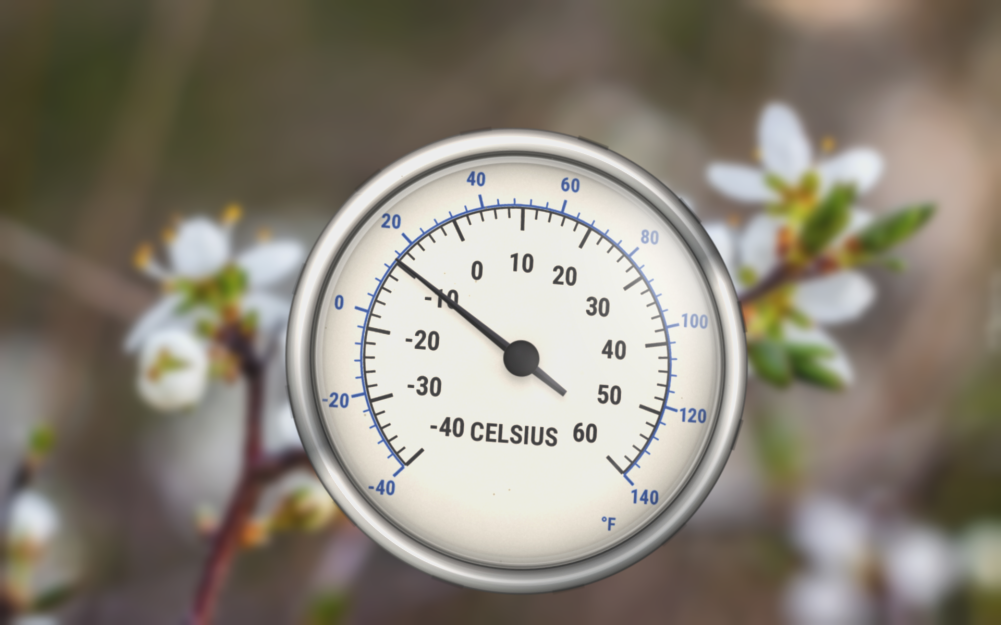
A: -10 (°C)
